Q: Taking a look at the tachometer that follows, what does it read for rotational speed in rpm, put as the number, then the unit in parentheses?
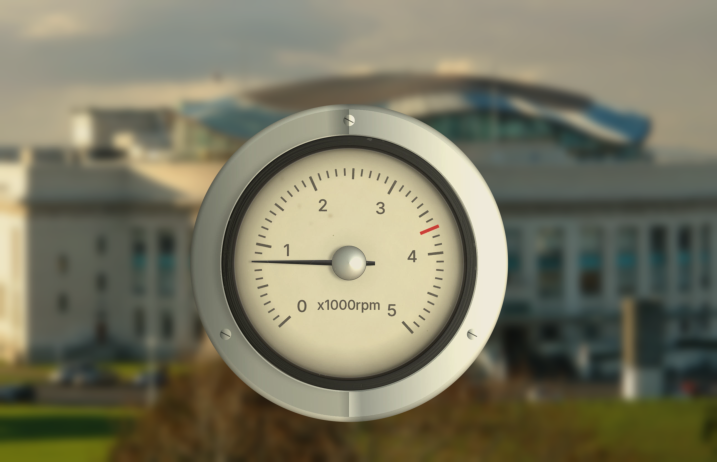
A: 800 (rpm)
